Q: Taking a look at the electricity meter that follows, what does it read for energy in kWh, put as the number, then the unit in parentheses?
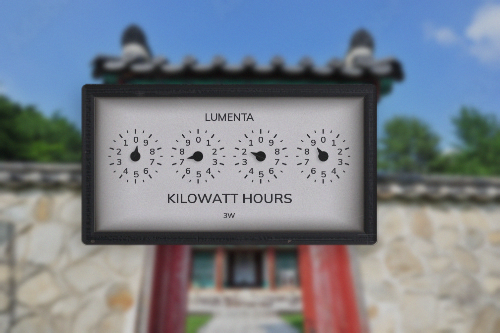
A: 9719 (kWh)
